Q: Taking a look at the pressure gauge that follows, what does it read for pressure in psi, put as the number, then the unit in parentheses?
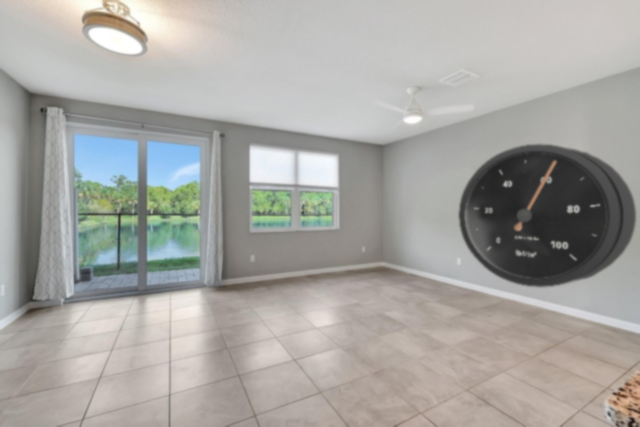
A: 60 (psi)
